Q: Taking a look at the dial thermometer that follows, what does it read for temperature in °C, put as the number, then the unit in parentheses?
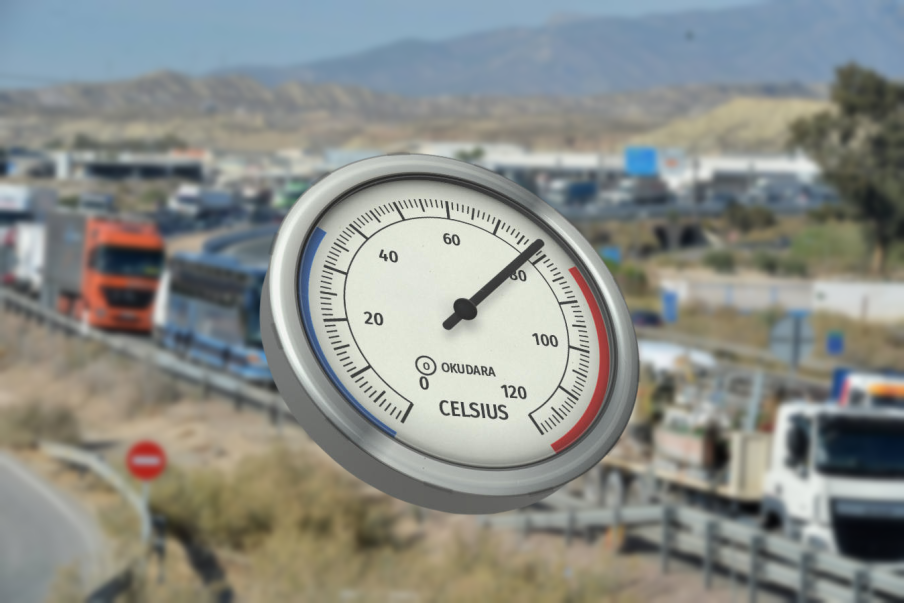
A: 78 (°C)
